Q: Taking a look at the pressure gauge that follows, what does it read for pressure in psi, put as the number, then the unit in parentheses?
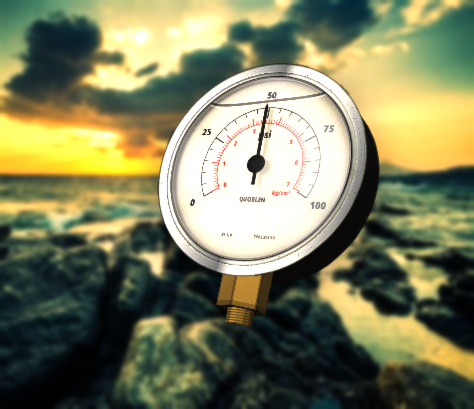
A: 50 (psi)
